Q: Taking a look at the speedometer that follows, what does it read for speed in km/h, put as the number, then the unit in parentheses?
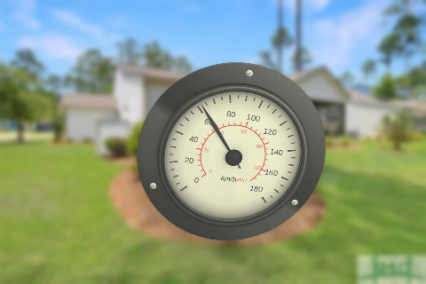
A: 62.5 (km/h)
